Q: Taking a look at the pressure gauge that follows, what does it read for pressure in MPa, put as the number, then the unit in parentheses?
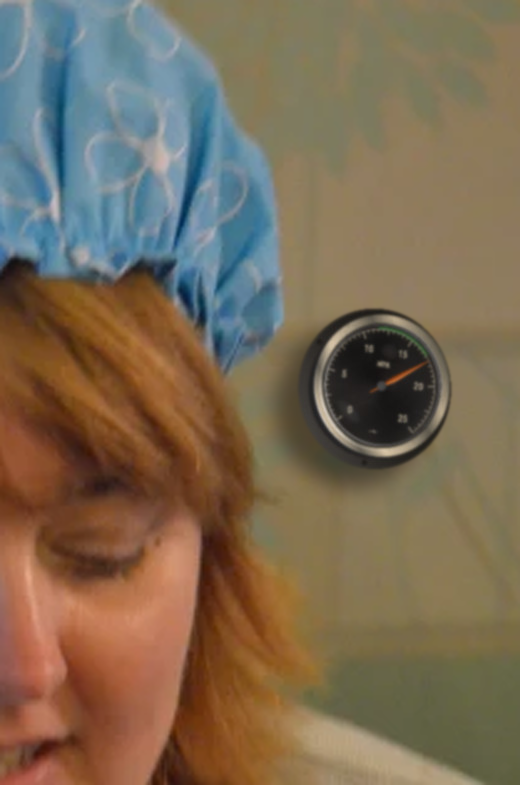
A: 17.5 (MPa)
